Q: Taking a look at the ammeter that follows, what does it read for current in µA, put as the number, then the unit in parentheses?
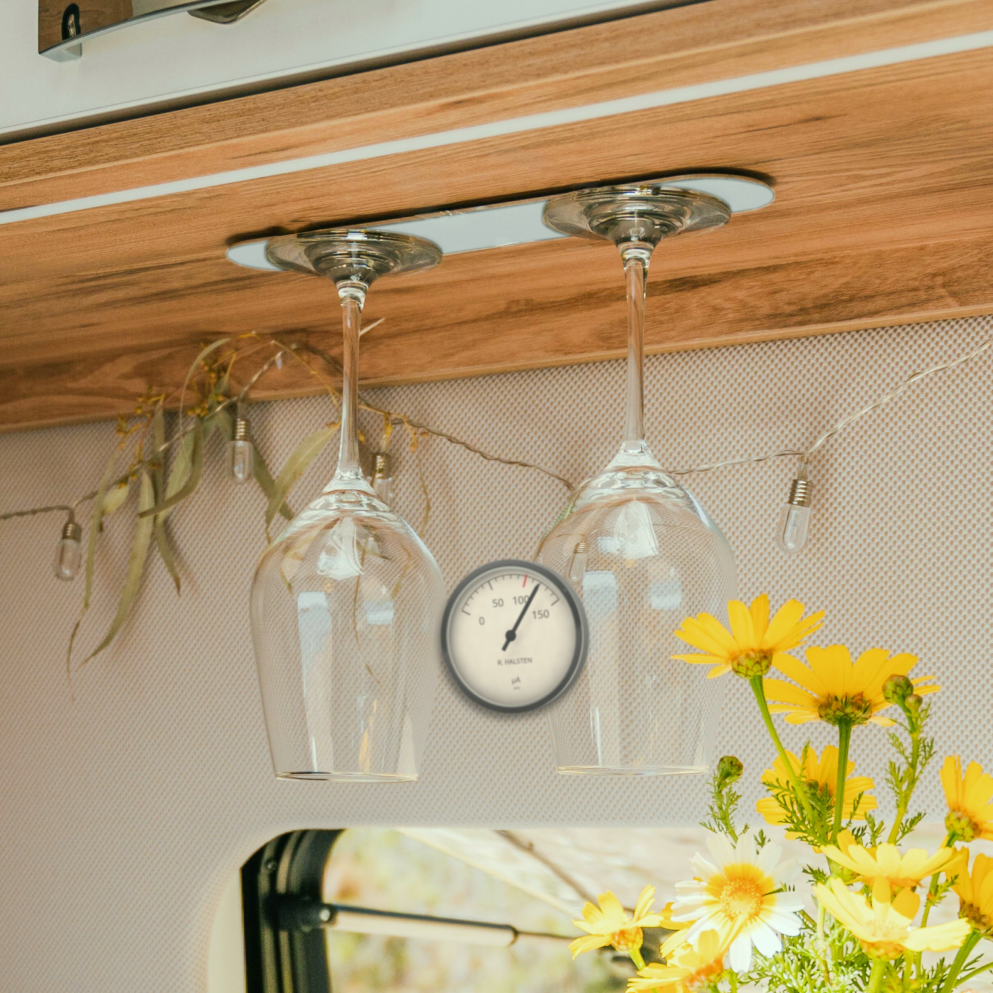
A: 120 (µA)
